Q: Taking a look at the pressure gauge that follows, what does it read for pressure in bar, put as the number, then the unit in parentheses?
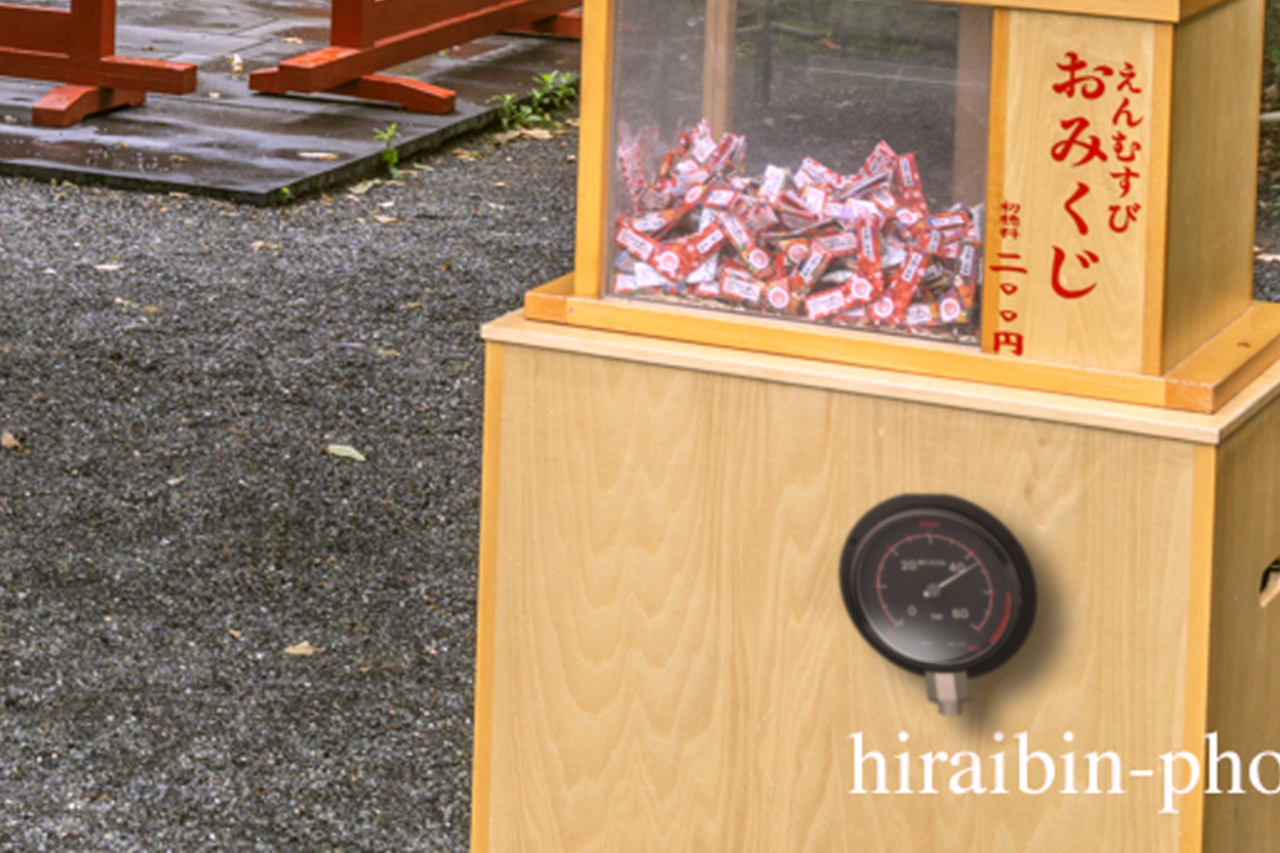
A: 42.5 (bar)
